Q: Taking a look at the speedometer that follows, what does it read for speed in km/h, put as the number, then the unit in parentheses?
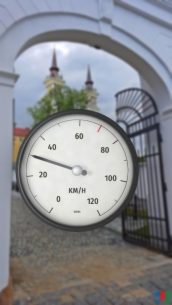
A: 30 (km/h)
